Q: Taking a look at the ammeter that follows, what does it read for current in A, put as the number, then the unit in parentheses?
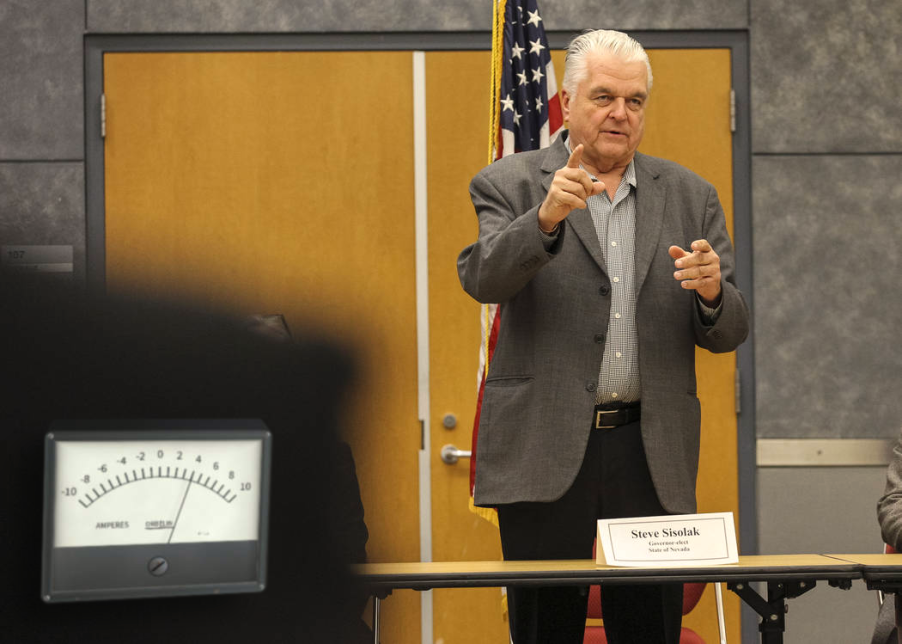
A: 4 (A)
